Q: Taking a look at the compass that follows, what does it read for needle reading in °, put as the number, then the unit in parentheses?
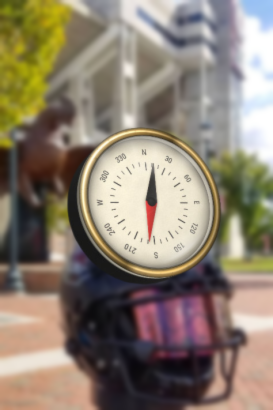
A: 190 (°)
